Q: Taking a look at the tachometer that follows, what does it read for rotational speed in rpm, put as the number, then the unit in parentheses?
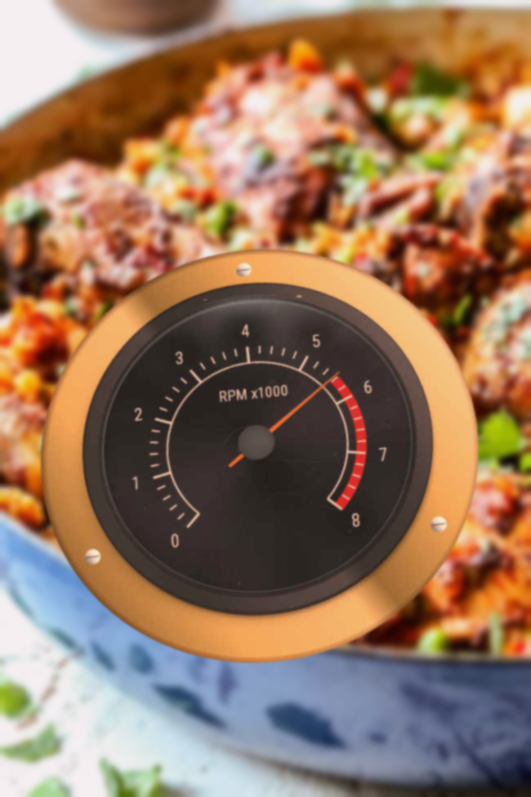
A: 5600 (rpm)
